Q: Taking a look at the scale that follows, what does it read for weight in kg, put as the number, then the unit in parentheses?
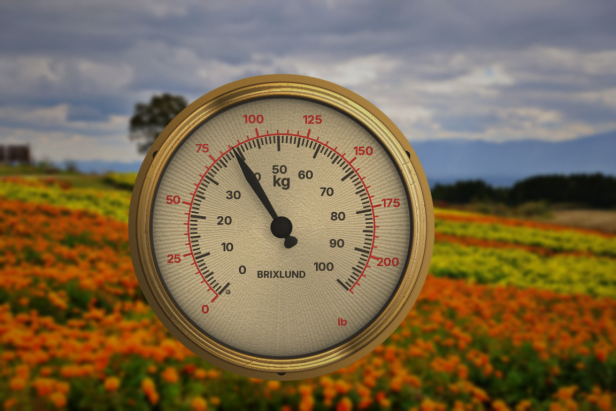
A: 39 (kg)
